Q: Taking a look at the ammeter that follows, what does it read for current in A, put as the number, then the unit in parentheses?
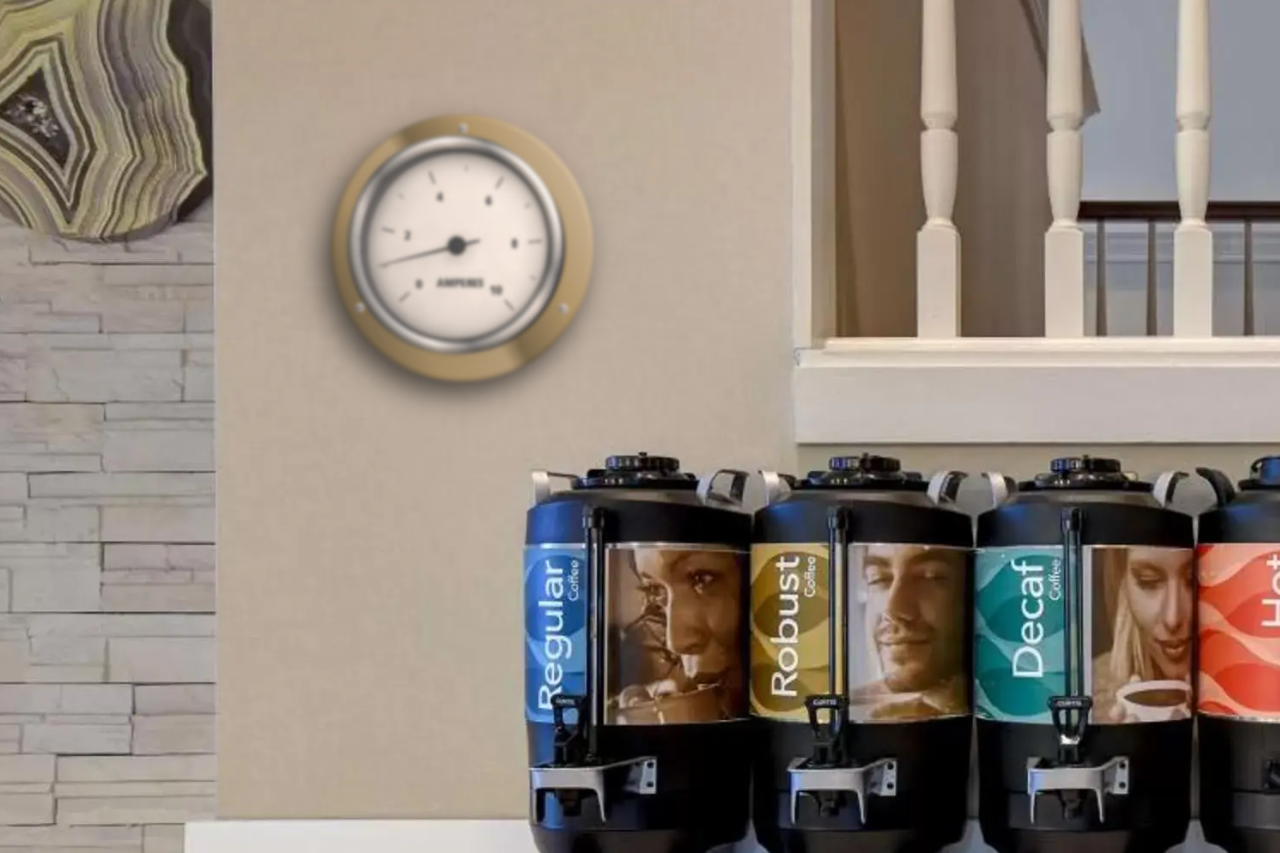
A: 1 (A)
